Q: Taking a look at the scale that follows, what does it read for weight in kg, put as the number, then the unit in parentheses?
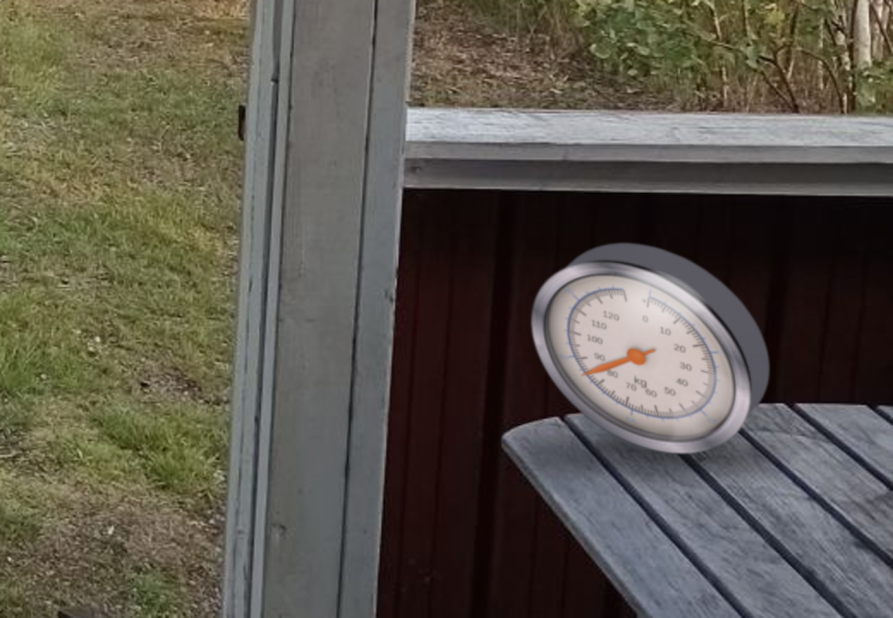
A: 85 (kg)
